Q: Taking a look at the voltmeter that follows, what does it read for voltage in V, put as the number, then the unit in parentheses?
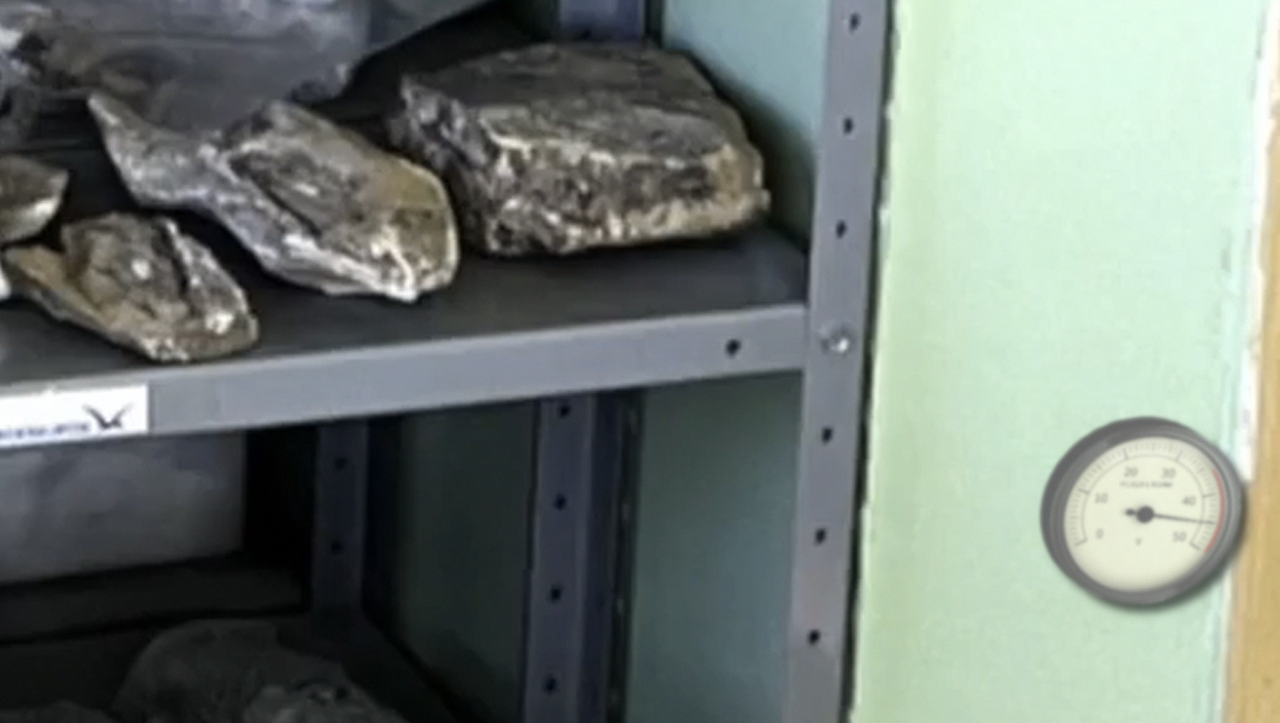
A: 45 (V)
